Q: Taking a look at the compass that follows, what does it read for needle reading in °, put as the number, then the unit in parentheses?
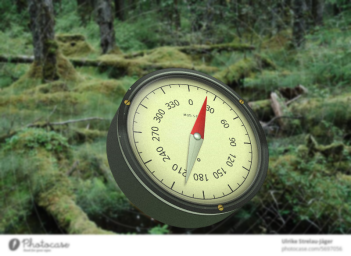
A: 20 (°)
